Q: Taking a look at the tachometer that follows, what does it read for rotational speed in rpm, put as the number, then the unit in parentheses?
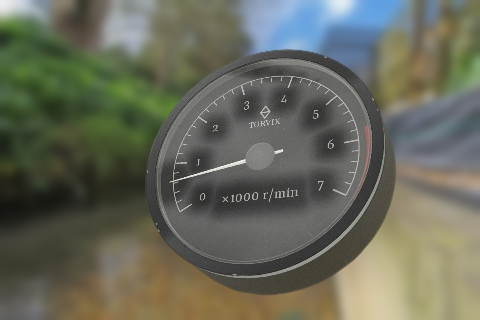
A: 600 (rpm)
